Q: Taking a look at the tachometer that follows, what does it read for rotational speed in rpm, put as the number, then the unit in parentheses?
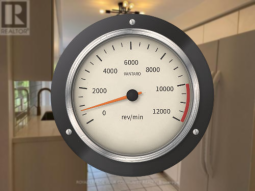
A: 750 (rpm)
